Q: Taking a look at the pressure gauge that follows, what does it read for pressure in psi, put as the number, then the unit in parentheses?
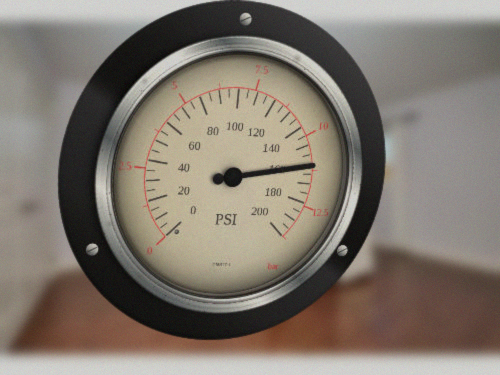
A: 160 (psi)
